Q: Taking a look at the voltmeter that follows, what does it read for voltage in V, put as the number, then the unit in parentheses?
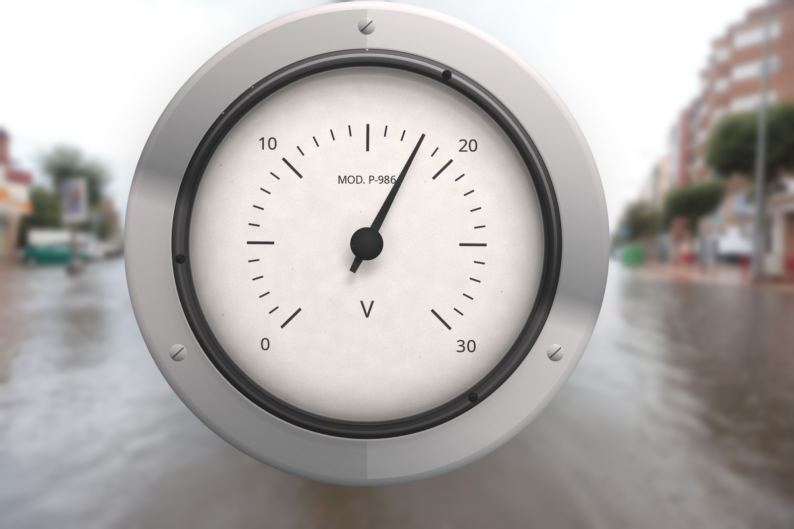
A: 18 (V)
